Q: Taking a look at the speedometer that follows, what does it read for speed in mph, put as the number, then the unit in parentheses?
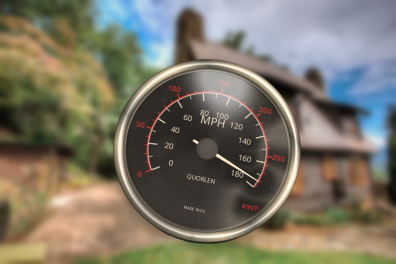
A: 175 (mph)
